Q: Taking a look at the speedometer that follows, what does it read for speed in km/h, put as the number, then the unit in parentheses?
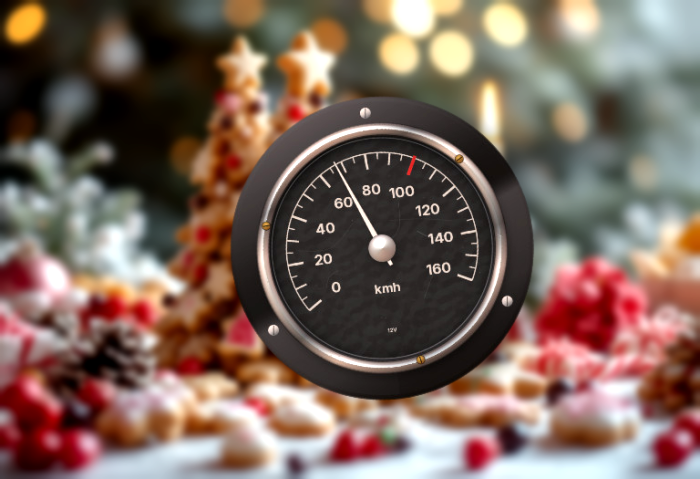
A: 67.5 (km/h)
